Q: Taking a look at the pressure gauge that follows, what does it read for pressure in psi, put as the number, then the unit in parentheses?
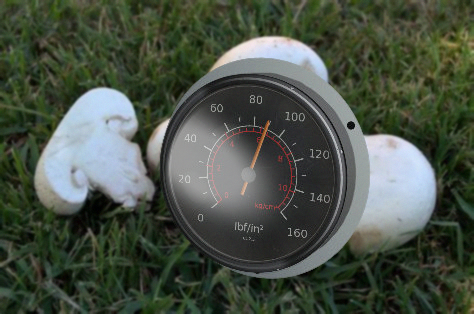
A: 90 (psi)
